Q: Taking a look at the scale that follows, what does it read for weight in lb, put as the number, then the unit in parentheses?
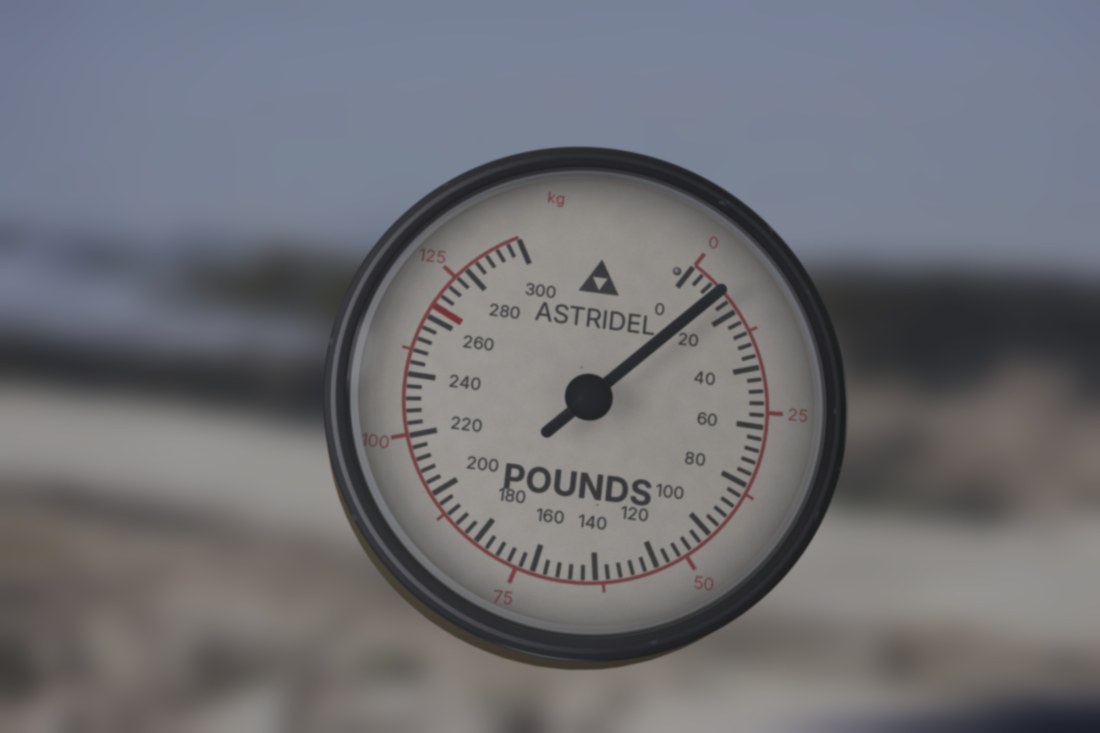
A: 12 (lb)
